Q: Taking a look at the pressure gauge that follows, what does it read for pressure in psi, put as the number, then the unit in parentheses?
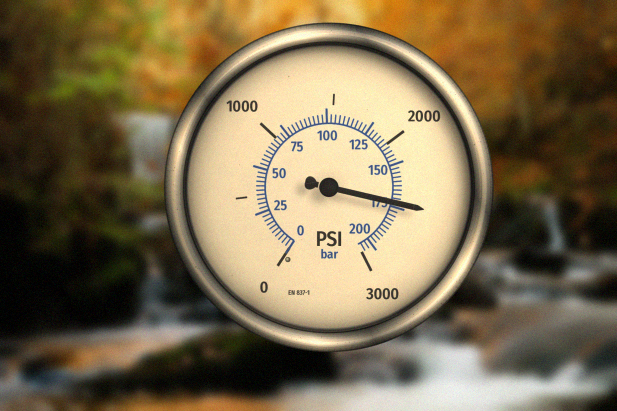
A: 2500 (psi)
